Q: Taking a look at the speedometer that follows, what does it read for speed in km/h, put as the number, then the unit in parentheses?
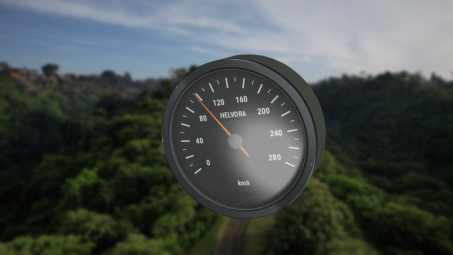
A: 100 (km/h)
